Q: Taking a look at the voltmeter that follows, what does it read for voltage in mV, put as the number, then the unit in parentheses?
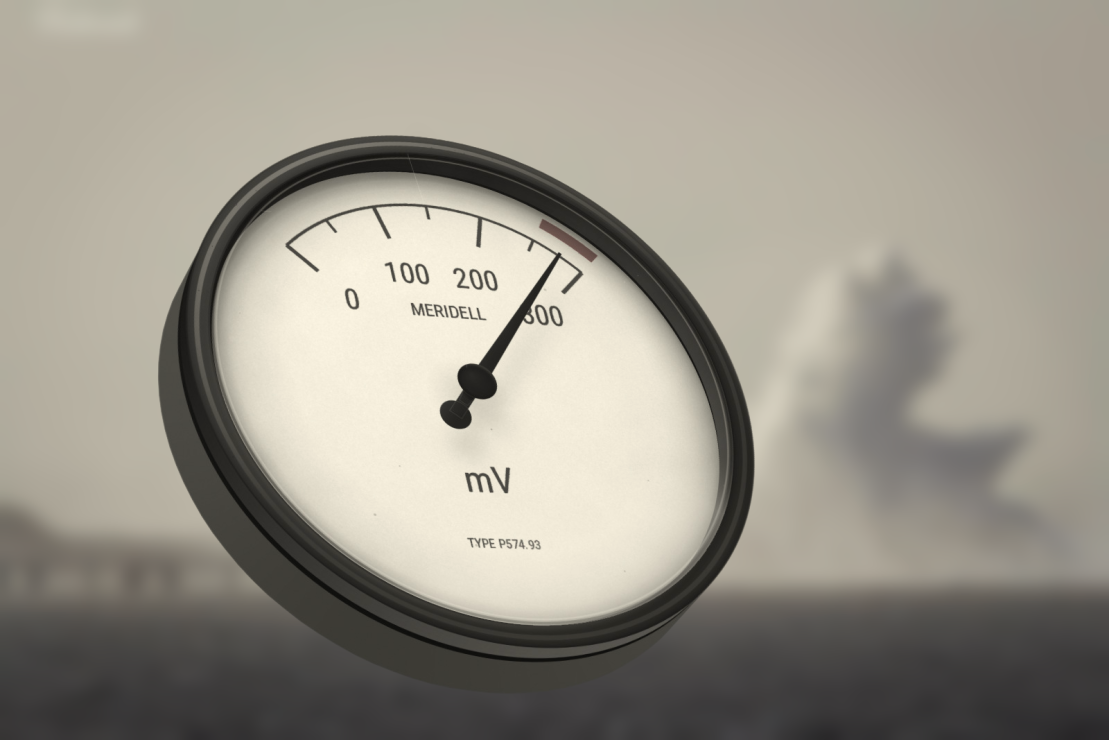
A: 275 (mV)
